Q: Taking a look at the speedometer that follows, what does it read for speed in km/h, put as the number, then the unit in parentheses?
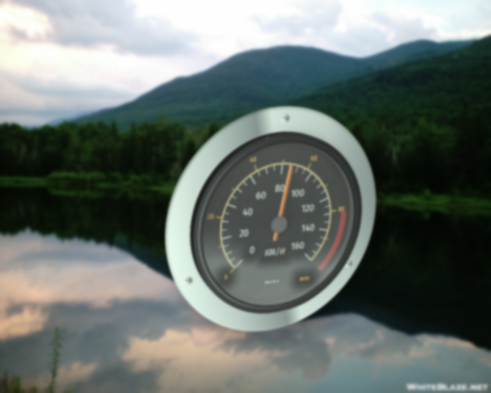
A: 85 (km/h)
